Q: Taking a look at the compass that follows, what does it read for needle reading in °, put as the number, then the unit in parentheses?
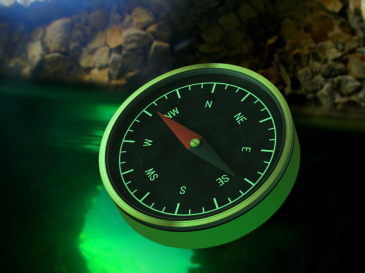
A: 305 (°)
